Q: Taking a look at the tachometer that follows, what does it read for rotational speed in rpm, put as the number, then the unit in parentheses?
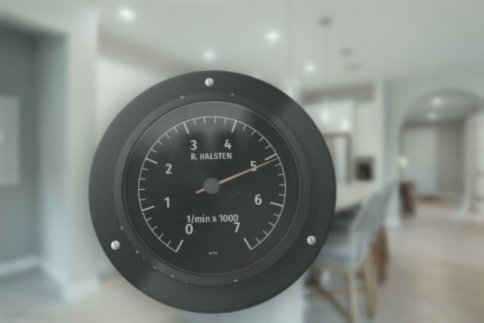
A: 5100 (rpm)
